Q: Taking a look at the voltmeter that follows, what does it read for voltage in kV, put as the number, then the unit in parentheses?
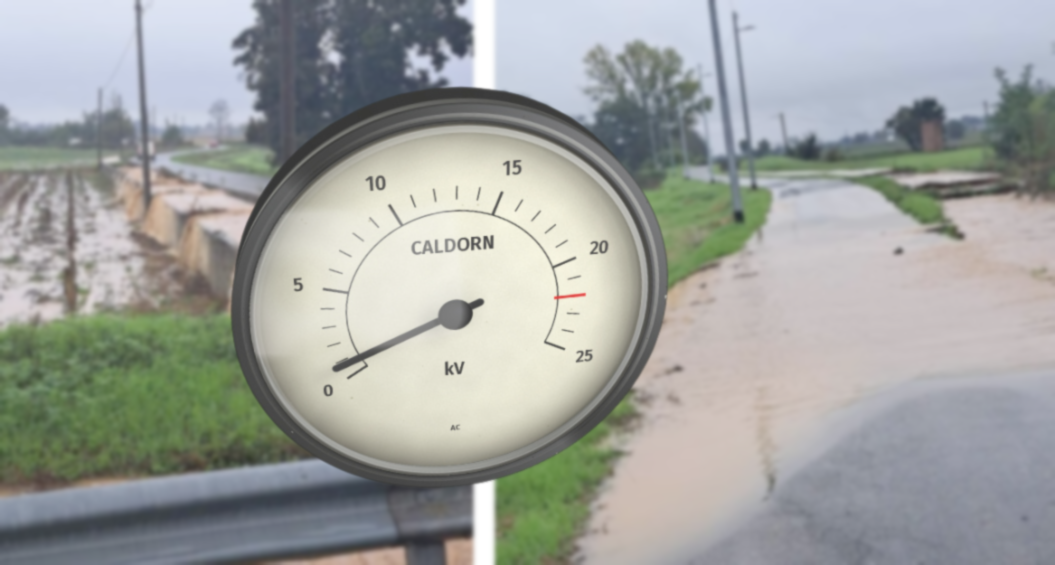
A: 1 (kV)
